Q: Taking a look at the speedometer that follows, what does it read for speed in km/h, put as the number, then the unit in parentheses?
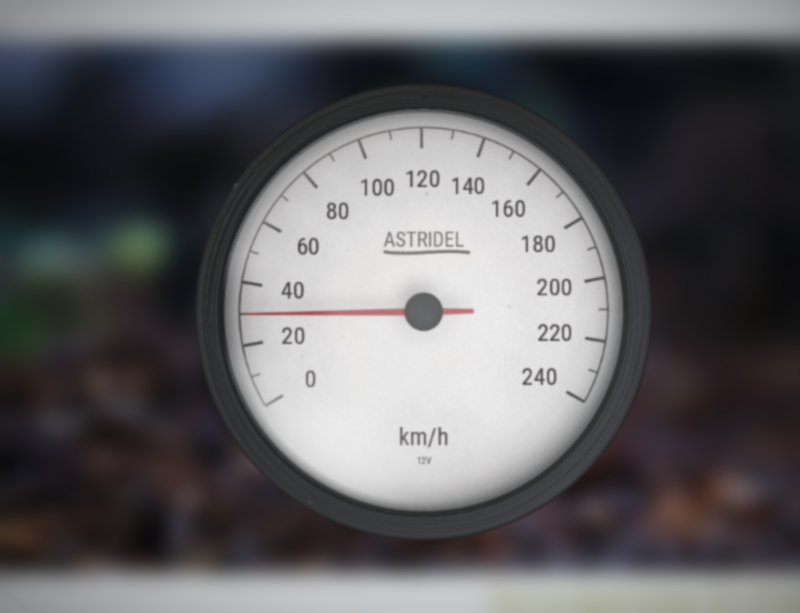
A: 30 (km/h)
